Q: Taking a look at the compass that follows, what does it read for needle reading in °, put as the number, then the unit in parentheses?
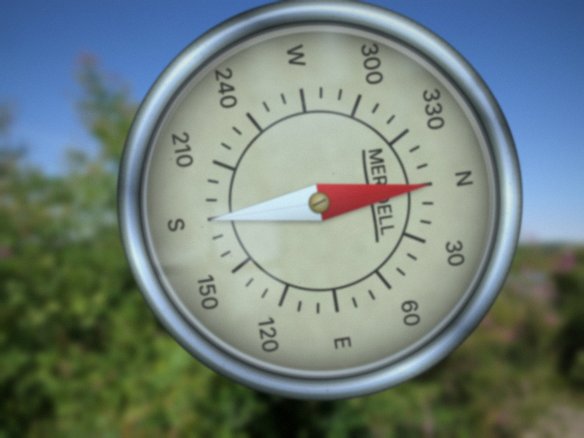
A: 0 (°)
